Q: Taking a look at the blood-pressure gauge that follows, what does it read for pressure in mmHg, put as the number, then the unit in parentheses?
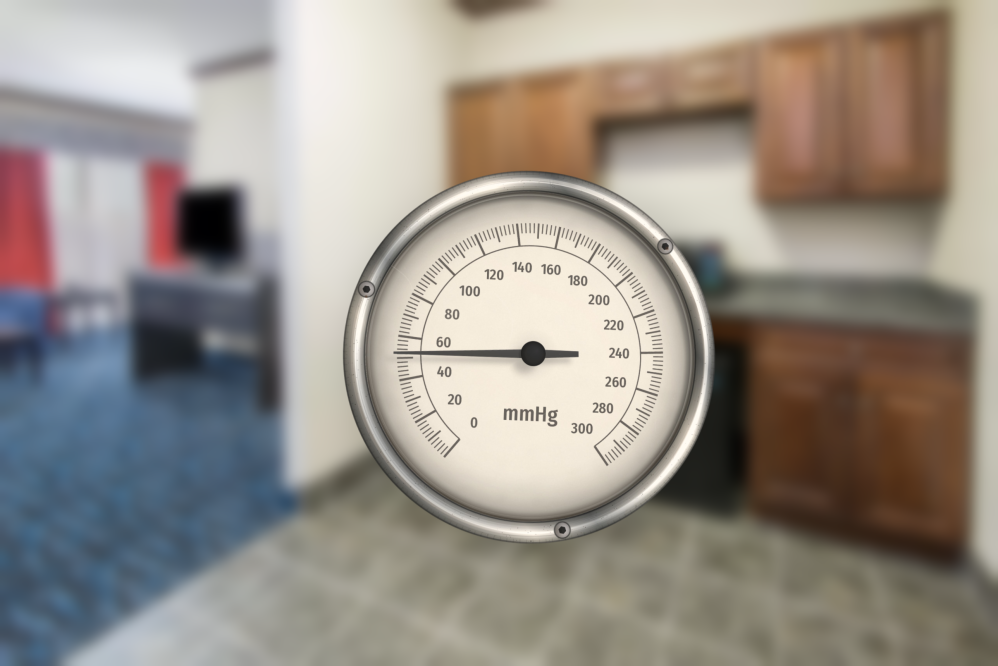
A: 52 (mmHg)
